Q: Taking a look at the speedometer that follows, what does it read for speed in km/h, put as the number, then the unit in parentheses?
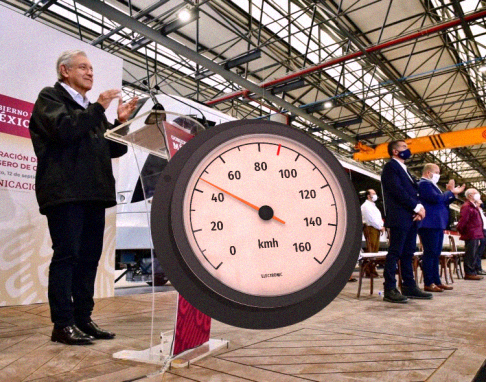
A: 45 (km/h)
